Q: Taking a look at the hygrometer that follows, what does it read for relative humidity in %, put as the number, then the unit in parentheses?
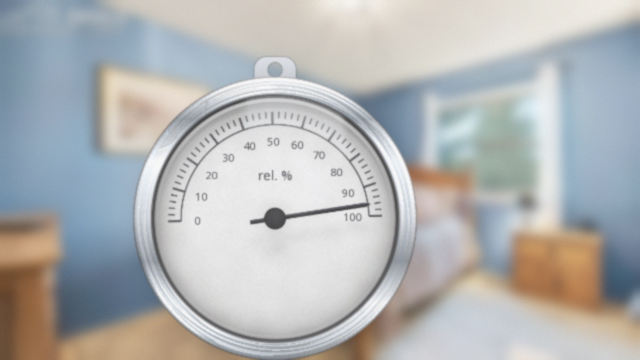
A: 96 (%)
